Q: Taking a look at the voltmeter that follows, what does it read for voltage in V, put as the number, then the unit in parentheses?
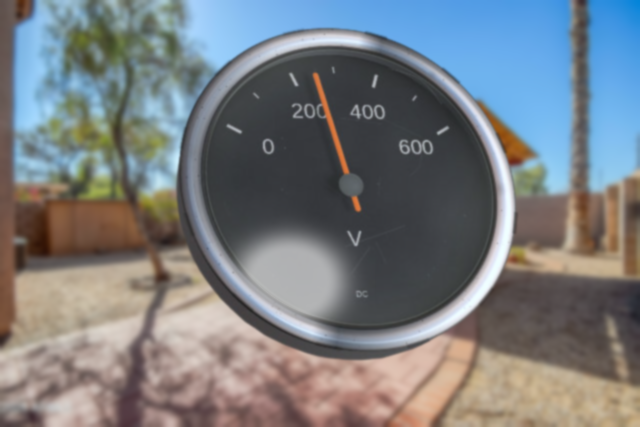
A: 250 (V)
